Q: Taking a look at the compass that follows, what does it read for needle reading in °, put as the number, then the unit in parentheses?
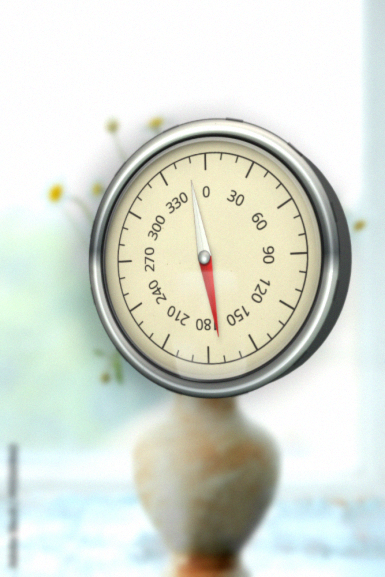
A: 170 (°)
